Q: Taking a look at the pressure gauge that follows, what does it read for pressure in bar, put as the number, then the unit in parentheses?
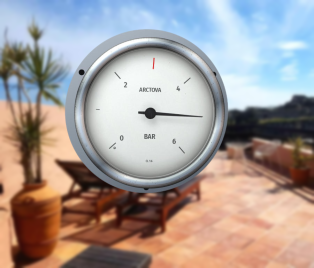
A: 5 (bar)
